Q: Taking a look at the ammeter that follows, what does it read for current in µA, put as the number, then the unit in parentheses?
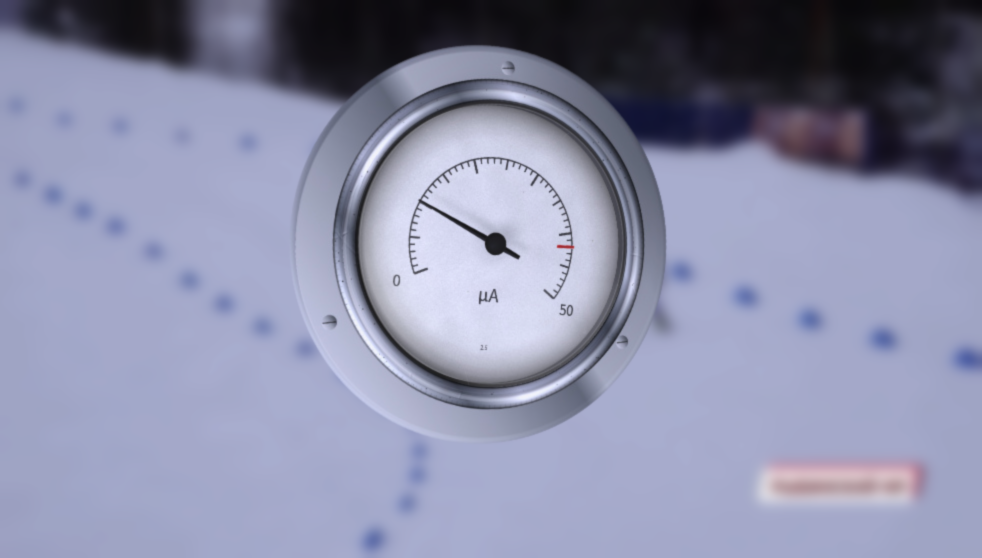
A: 10 (µA)
